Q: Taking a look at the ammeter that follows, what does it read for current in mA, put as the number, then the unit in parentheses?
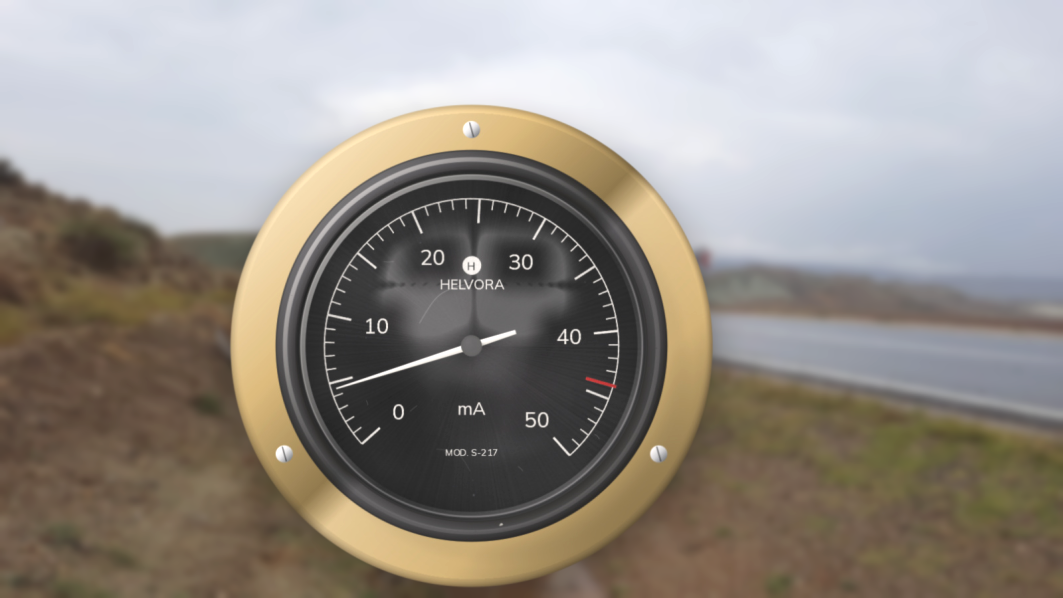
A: 4.5 (mA)
